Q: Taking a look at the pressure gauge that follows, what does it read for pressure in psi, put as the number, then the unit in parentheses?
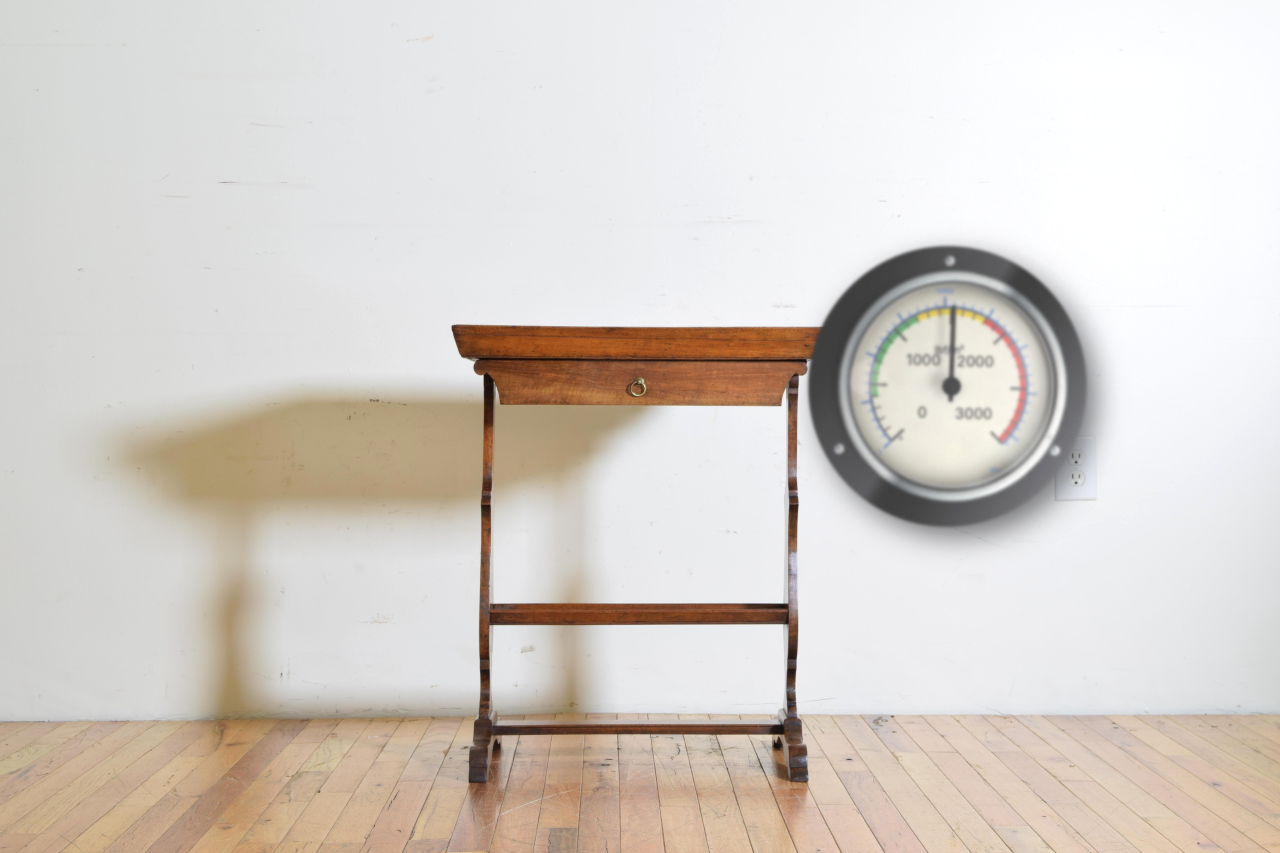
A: 1500 (psi)
